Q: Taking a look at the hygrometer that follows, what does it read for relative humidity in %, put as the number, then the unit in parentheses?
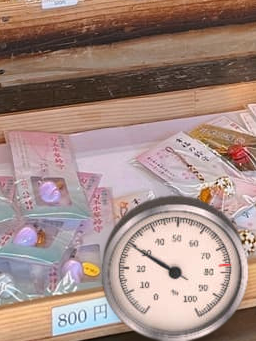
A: 30 (%)
